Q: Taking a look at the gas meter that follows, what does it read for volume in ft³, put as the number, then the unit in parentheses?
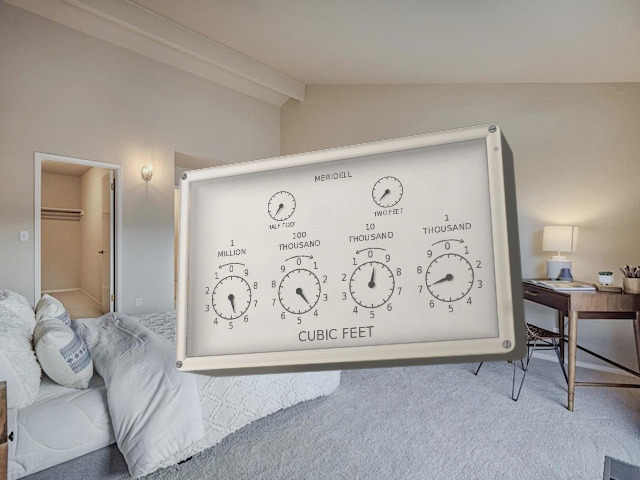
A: 539700 (ft³)
